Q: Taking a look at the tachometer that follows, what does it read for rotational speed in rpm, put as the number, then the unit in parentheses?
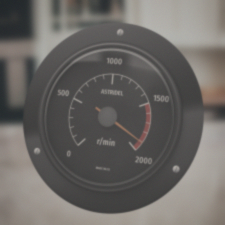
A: 1900 (rpm)
